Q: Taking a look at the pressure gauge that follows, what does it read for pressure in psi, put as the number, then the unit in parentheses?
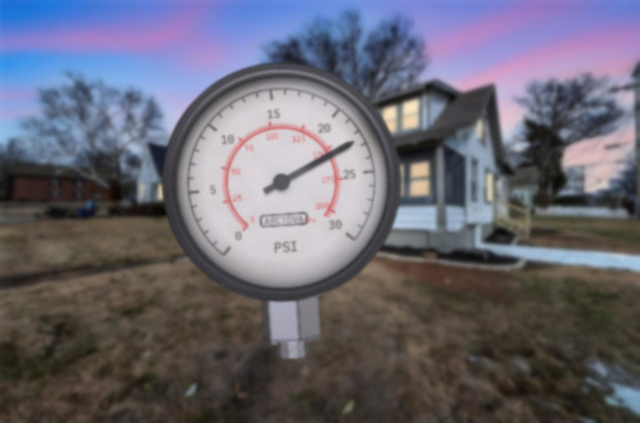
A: 22.5 (psi)
